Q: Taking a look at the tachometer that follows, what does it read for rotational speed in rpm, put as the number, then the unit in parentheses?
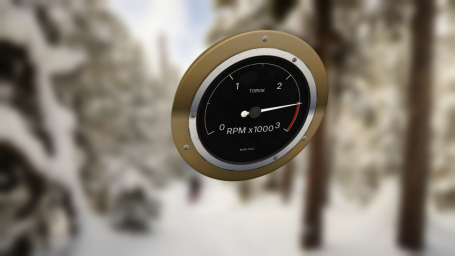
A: 2500 (rpm)
